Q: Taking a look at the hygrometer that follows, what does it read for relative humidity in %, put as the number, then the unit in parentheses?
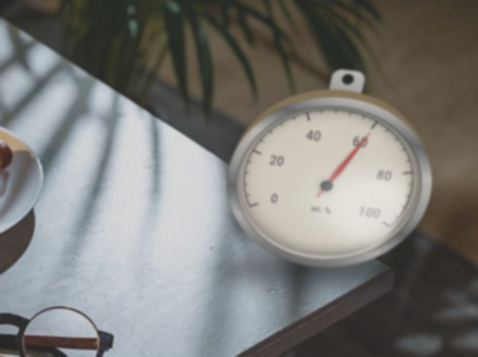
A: 60 (%)
